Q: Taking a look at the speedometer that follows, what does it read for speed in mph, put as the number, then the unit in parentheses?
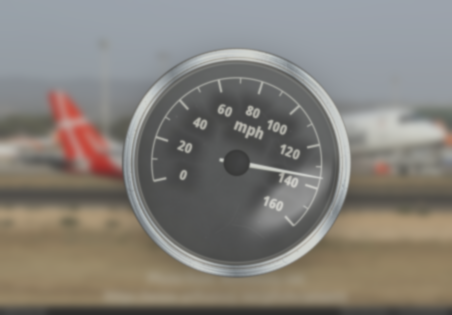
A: 135 (mph)
